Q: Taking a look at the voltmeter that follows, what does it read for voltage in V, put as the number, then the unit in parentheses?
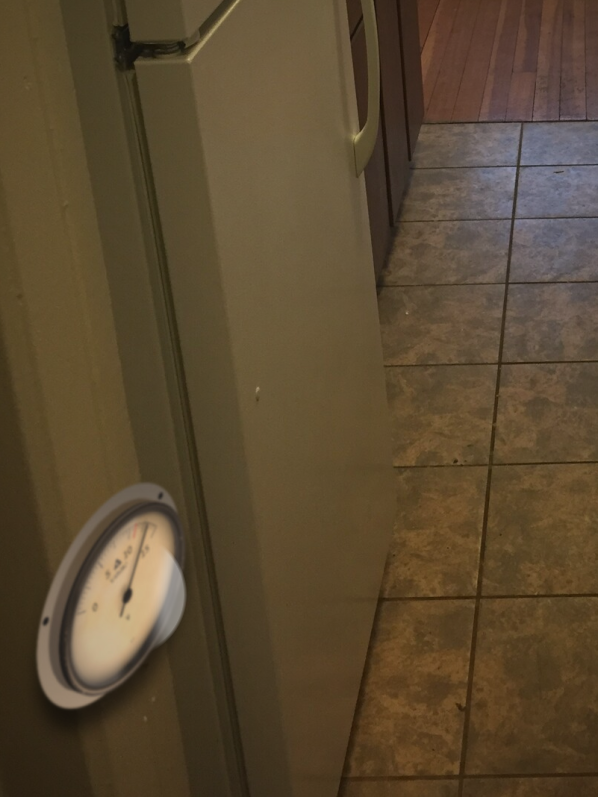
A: 12.5 (V)
